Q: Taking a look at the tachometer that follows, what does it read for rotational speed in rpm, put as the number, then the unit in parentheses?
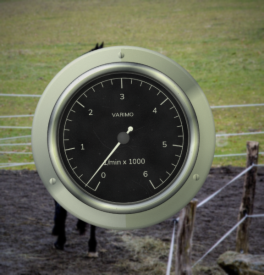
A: 200 (rpm)
